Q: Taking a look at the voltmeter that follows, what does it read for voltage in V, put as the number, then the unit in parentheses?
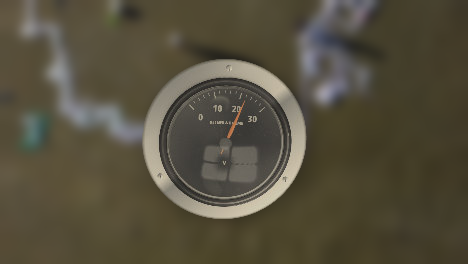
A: 22 (V)
